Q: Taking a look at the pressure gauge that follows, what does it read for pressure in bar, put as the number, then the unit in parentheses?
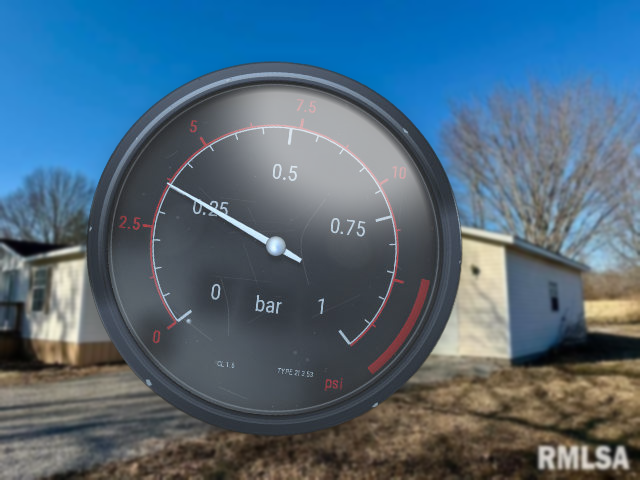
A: 0.25 (bar)
